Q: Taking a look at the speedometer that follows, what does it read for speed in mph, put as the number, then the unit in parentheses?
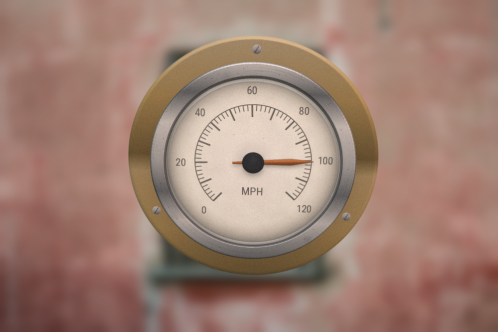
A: 100 (mph)
